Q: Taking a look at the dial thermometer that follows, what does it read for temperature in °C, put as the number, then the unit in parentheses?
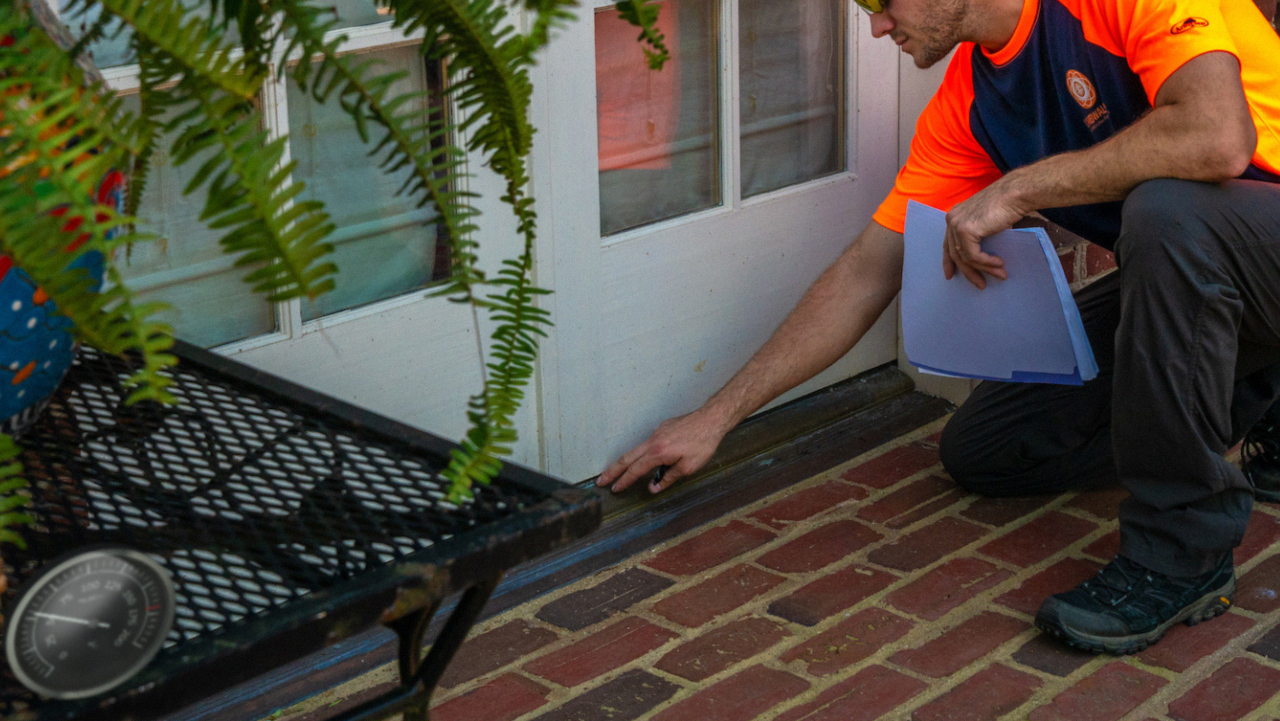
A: 55 (°C)
